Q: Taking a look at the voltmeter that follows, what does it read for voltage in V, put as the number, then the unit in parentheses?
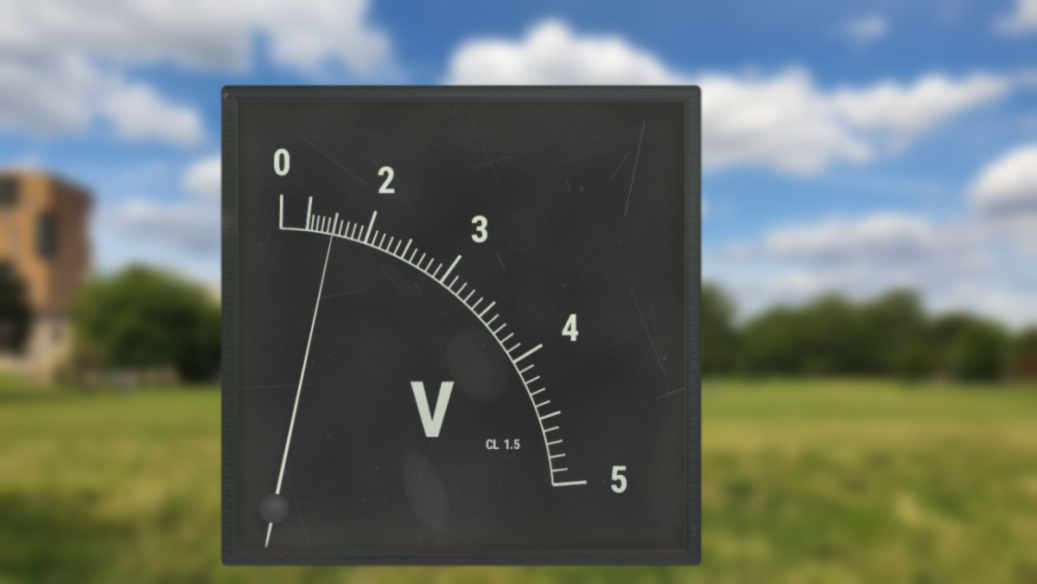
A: 1.5 (V)
